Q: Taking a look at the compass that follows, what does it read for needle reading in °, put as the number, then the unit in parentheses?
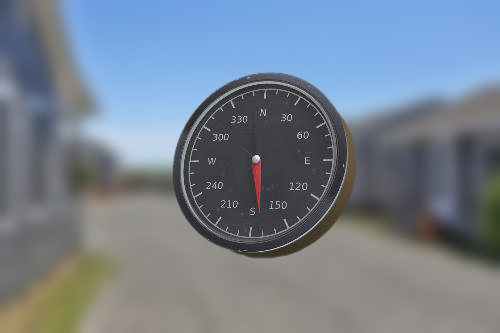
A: 170 (°)
